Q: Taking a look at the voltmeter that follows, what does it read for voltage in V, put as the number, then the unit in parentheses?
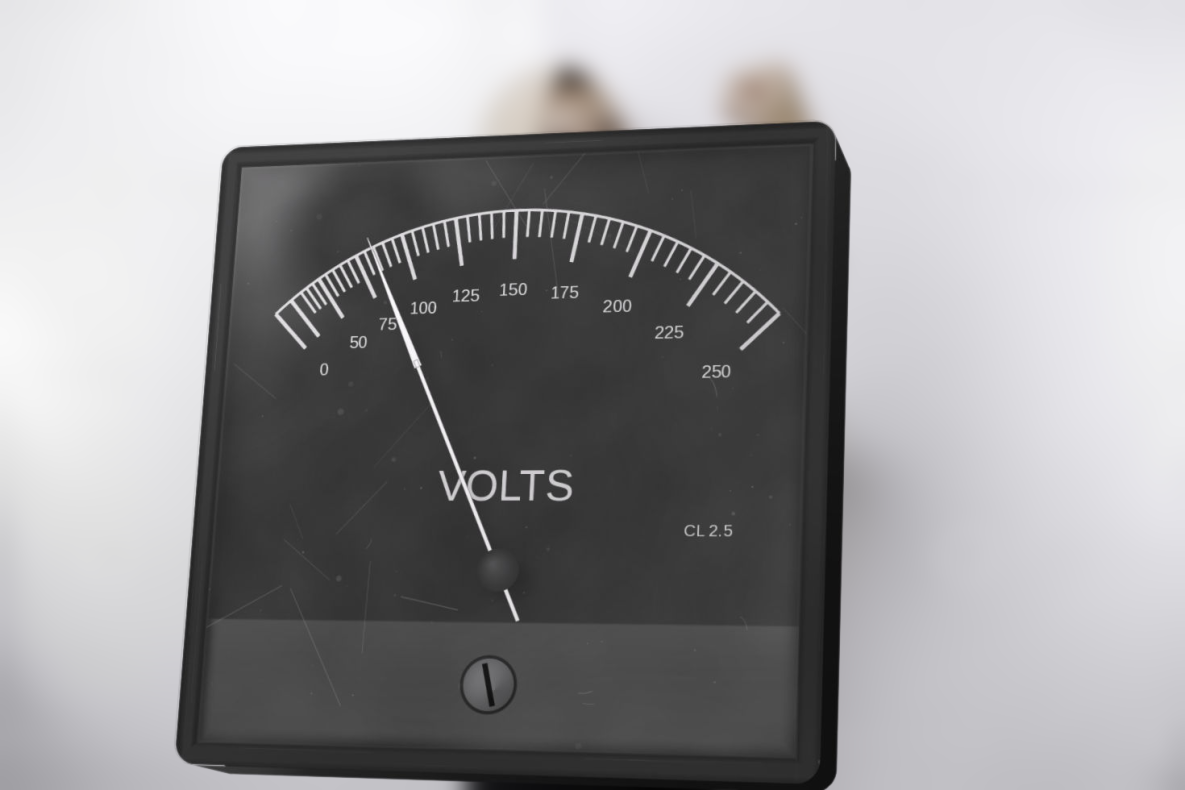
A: 85 (V)
